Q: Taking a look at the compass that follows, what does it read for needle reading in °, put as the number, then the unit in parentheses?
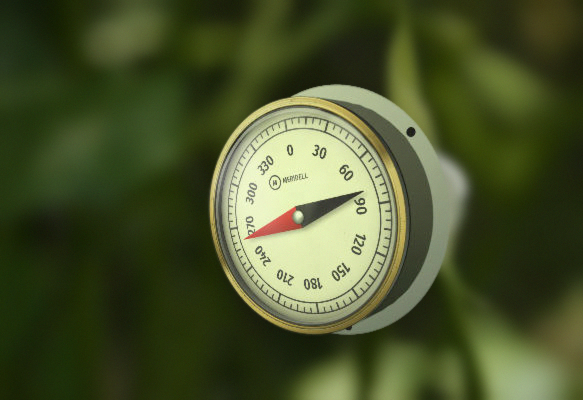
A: 260 (°)
